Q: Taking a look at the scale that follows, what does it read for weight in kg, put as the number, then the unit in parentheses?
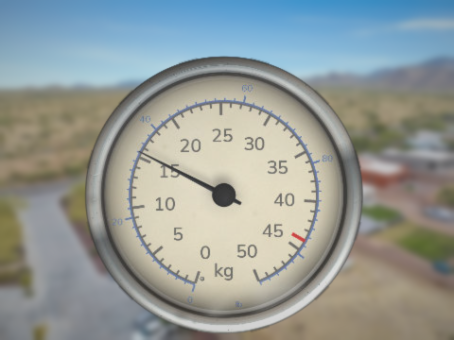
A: 15.5 (kg)
